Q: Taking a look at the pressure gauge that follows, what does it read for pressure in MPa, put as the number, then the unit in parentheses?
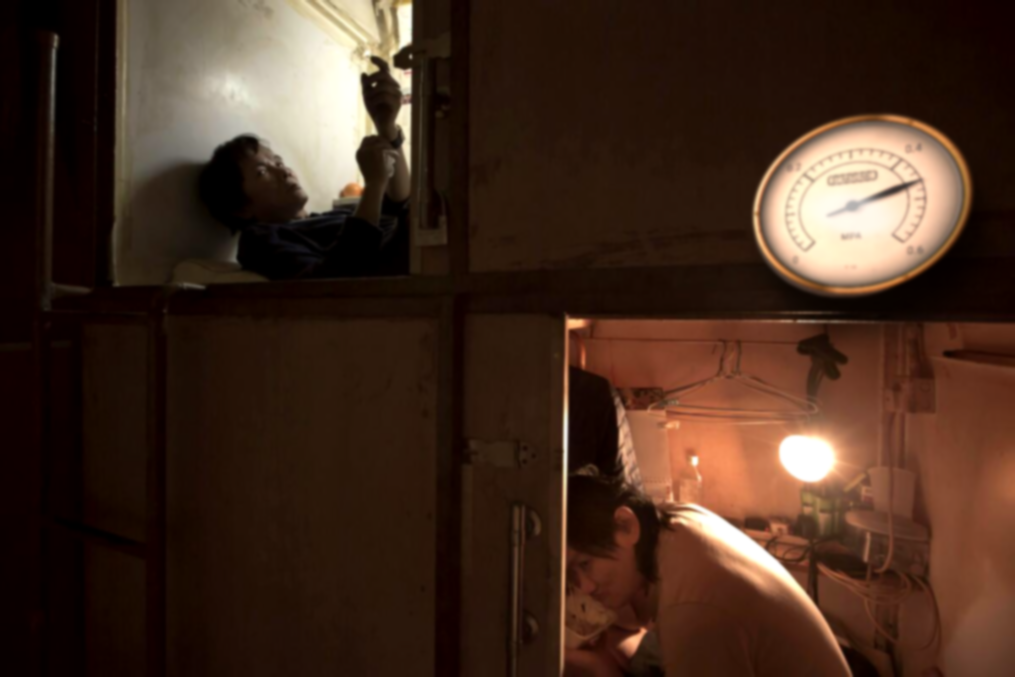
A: 0.46 (MPa)
